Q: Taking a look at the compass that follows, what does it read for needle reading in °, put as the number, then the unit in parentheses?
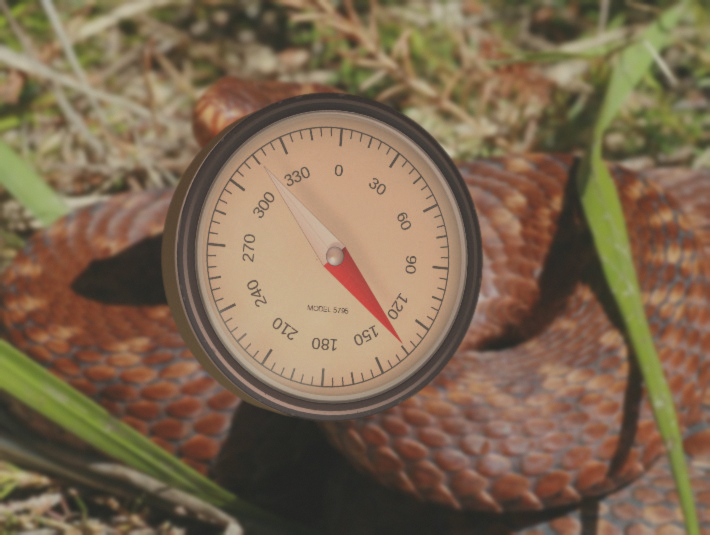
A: 135 (°)
